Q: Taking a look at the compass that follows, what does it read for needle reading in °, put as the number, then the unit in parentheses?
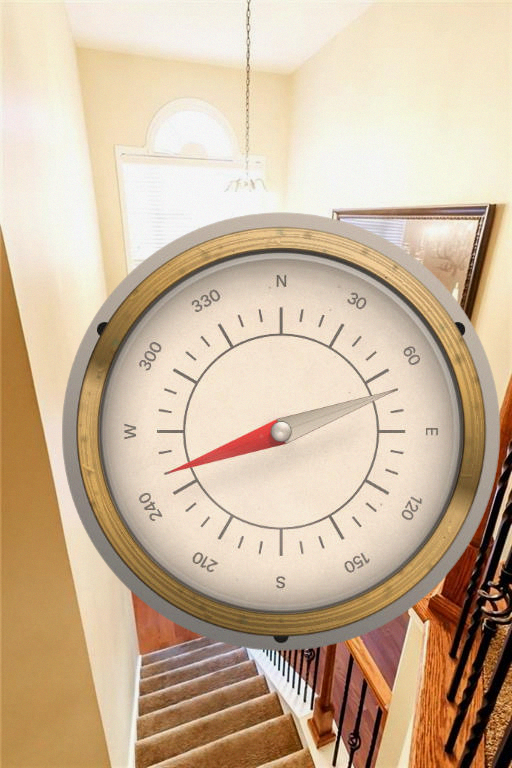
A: 250 (°)
